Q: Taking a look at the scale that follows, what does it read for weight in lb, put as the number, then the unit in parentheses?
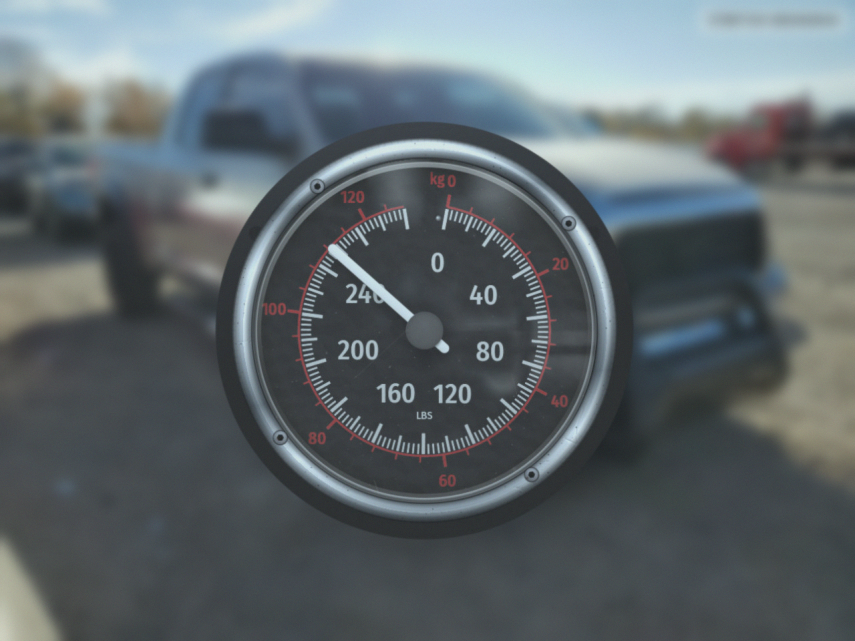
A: 248 (lb)
